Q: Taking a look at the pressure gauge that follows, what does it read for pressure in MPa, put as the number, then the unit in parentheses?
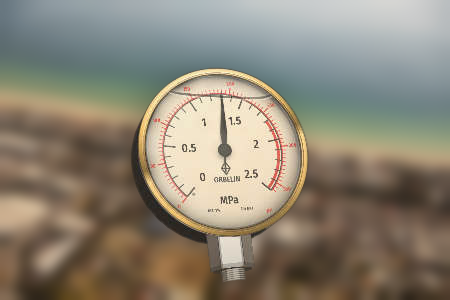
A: 1.3 (MPa)
